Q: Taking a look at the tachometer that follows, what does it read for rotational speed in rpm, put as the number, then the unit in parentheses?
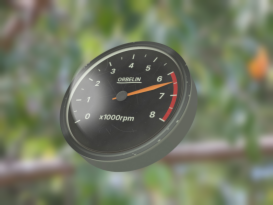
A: 6500 (rpm)
